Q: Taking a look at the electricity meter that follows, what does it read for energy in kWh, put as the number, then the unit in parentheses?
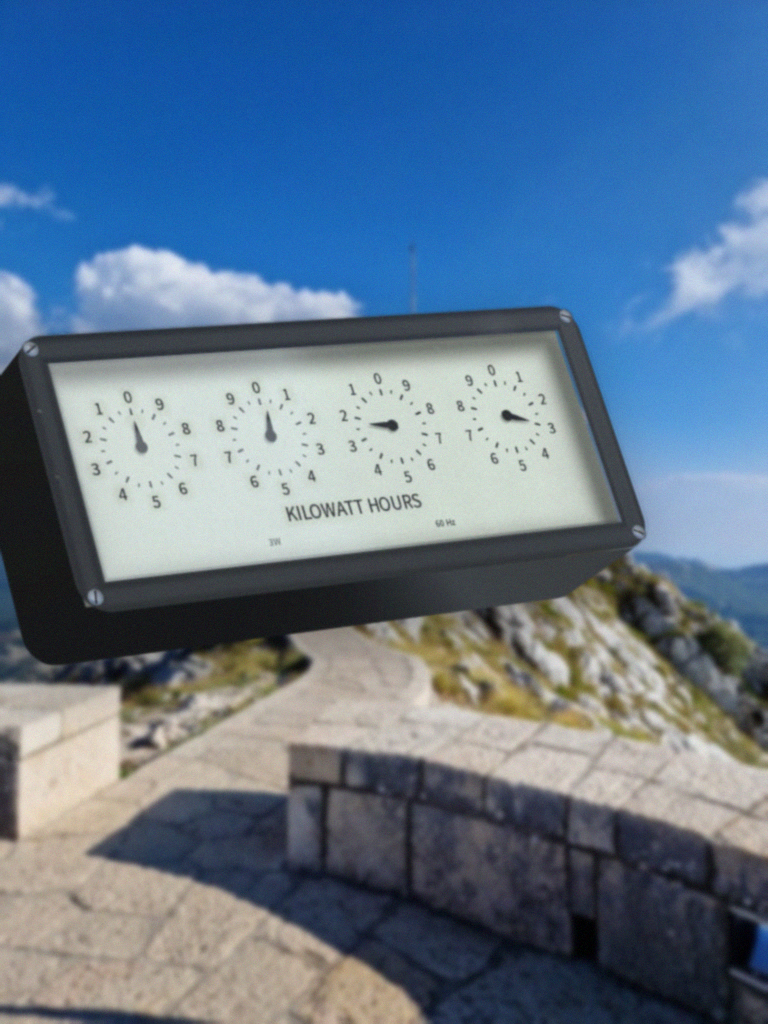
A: 23 (kWh)
